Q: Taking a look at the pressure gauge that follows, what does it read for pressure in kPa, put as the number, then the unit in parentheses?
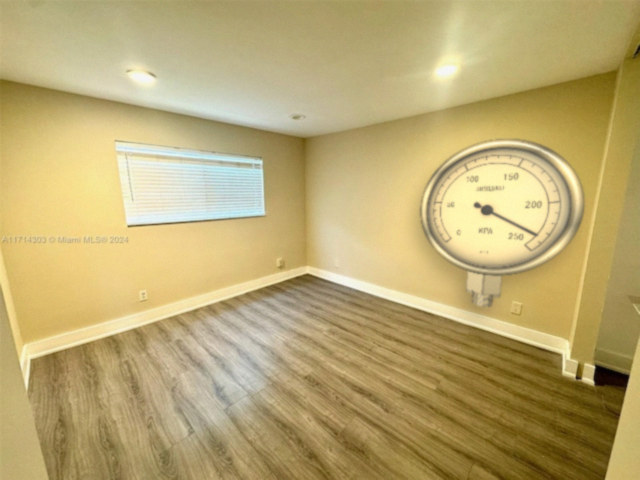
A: 235 (kPa)
